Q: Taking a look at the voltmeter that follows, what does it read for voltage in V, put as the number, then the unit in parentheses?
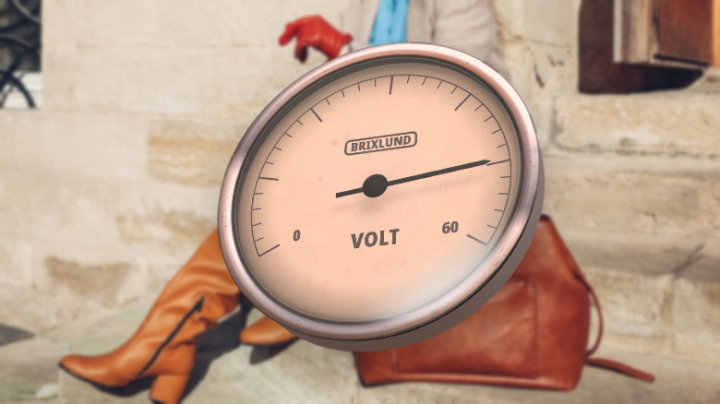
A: 50 (V)
